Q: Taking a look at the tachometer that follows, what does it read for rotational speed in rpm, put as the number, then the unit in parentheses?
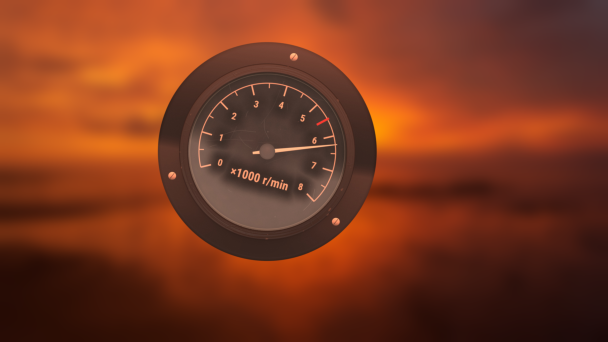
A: 6250 (rpm)
